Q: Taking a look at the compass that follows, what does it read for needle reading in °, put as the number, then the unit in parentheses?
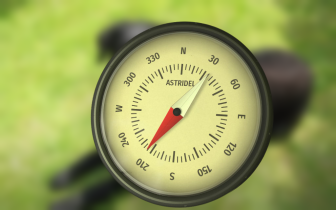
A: 215 (°)
